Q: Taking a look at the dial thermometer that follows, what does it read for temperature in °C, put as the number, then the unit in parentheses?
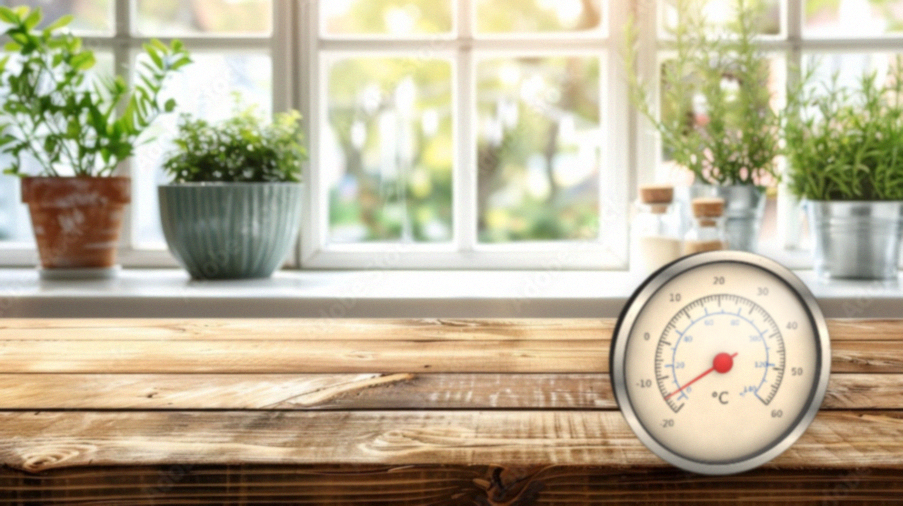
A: -15 (°C)
